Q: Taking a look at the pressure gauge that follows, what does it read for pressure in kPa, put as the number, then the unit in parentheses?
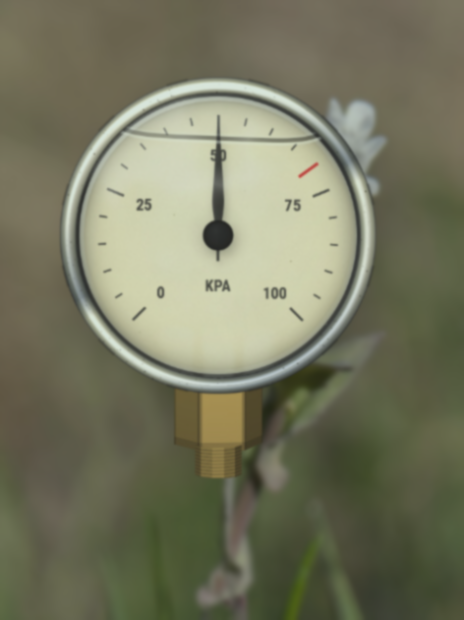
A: 50 (kPa)
